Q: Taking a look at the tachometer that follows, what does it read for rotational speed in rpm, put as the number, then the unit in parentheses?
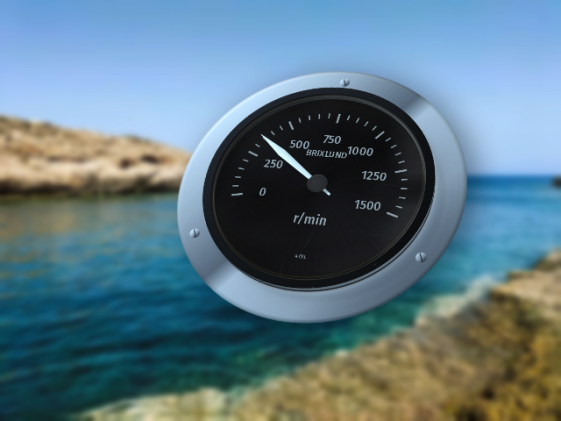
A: 350 (rpm)
